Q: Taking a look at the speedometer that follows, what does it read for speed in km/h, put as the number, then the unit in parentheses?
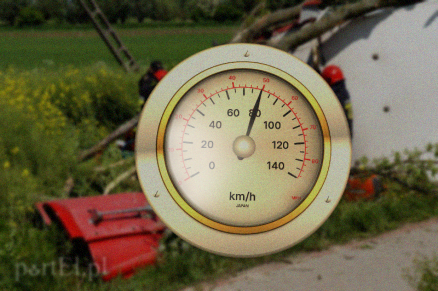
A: 80 (km/h)
